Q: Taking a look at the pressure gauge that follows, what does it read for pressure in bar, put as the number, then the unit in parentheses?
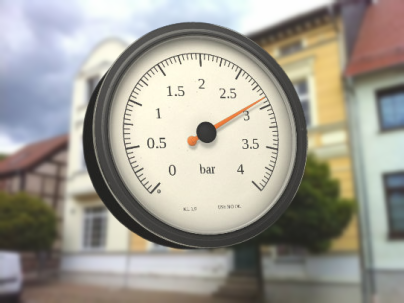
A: 2.9 (bar)
